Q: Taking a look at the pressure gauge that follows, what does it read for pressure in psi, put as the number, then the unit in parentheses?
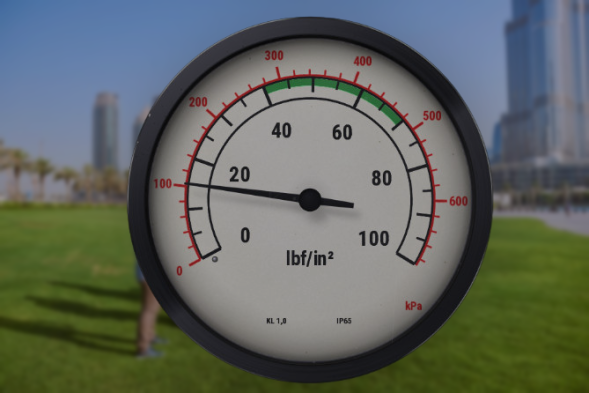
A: 15 (psi)
